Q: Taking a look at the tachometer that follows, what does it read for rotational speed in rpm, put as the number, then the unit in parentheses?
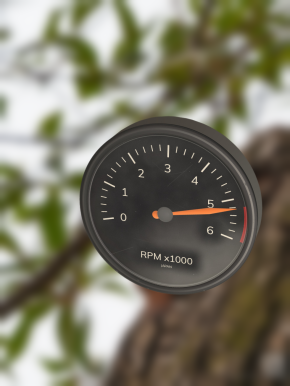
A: 5200 (rpm)
